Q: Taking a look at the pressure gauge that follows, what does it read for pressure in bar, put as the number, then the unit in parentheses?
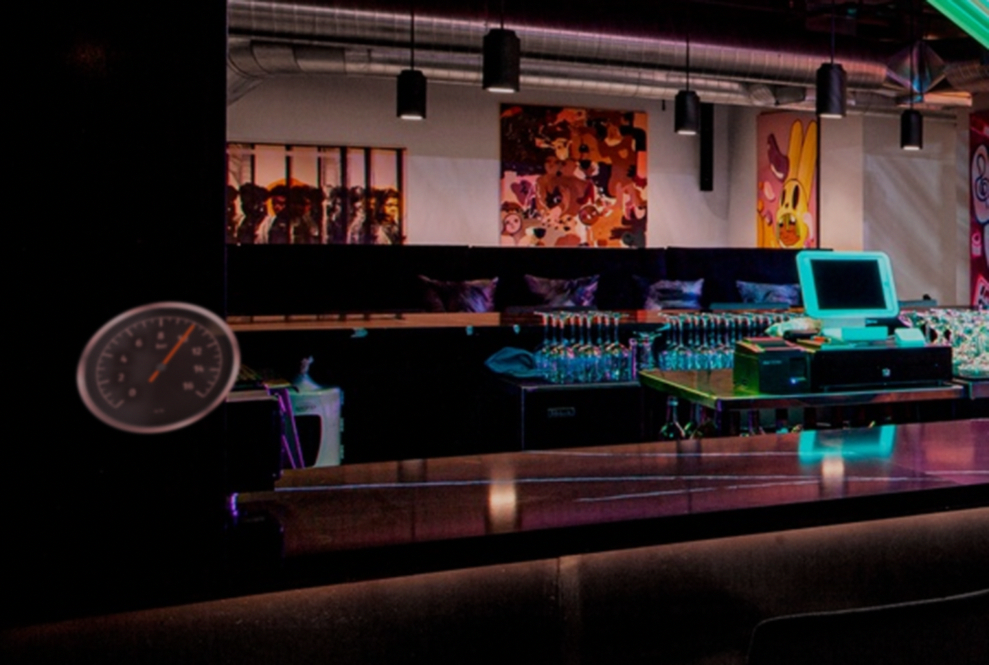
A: 10 (bar)
